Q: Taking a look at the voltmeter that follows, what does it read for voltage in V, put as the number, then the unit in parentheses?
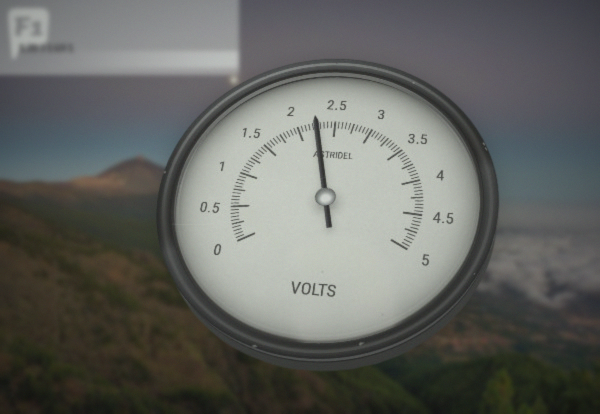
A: 2.25 (V)
